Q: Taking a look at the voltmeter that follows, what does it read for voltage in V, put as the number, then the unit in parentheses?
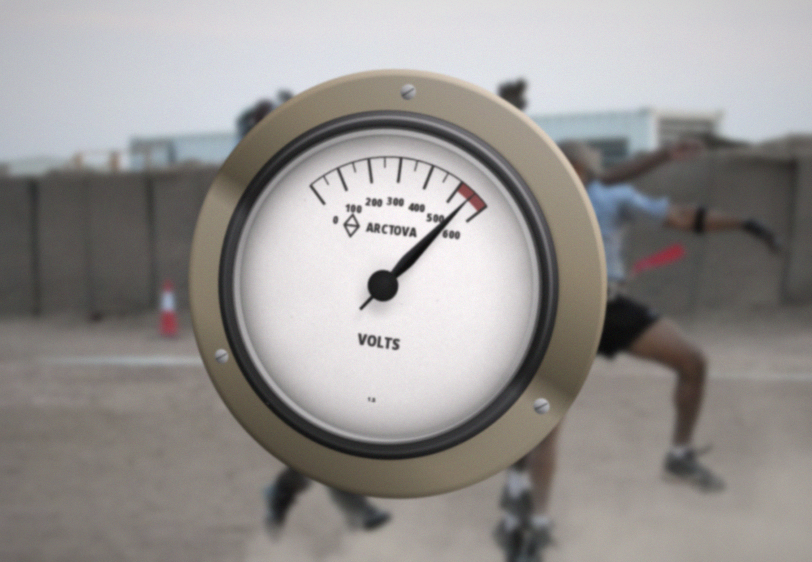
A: 550 (V)
